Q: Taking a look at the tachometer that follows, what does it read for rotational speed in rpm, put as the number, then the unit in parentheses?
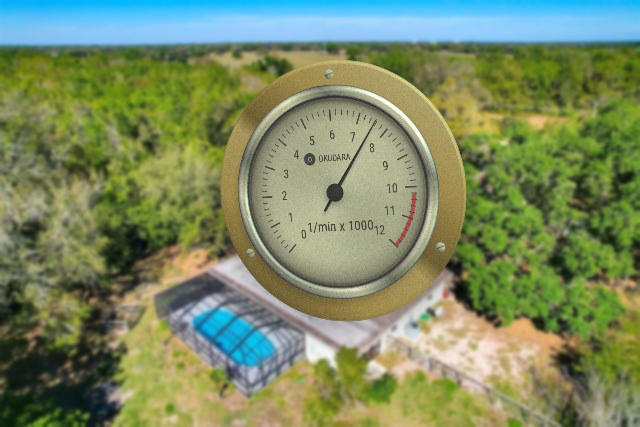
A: 7600 (rpm)
